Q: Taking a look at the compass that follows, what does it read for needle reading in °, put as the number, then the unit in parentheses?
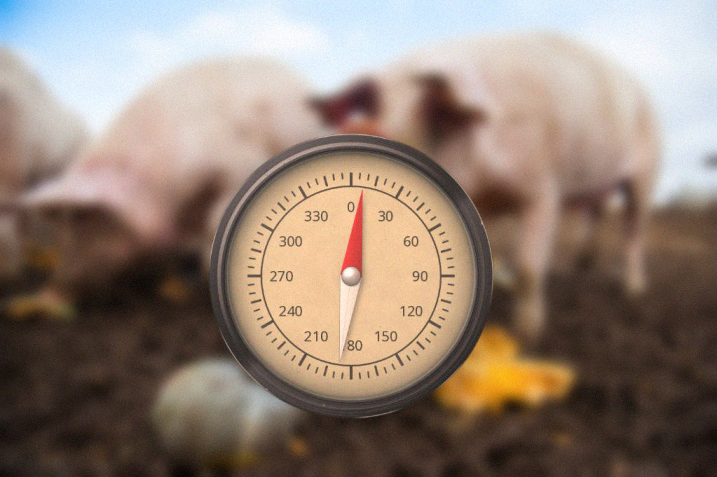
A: 7.5 (°)
